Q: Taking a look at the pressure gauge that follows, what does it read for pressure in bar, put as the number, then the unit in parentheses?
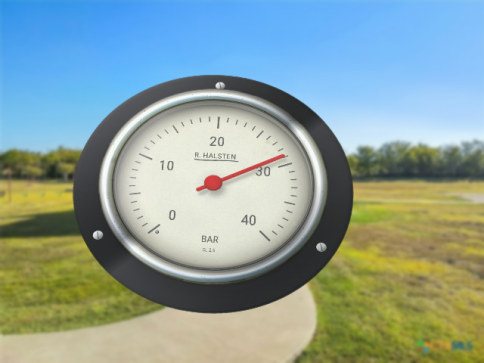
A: 29 (bar)
